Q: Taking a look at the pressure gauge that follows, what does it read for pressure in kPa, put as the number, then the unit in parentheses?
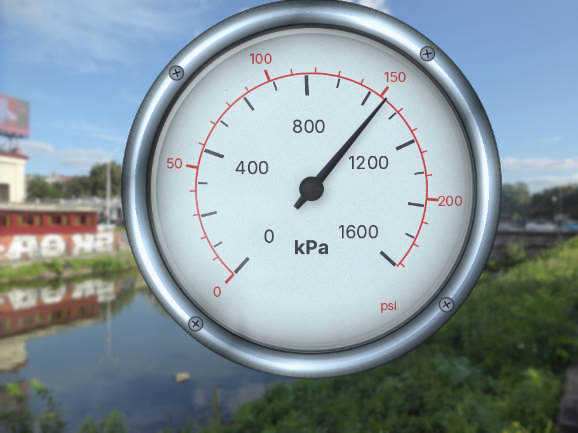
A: 1050 (kPa)
